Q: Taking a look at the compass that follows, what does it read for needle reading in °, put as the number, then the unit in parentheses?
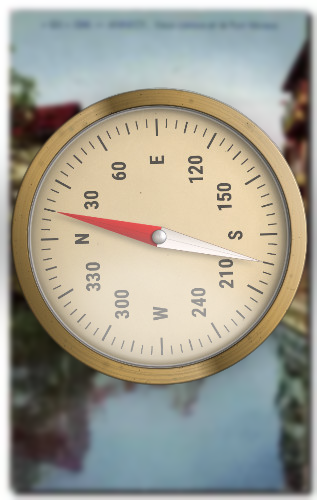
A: 15 (°)
